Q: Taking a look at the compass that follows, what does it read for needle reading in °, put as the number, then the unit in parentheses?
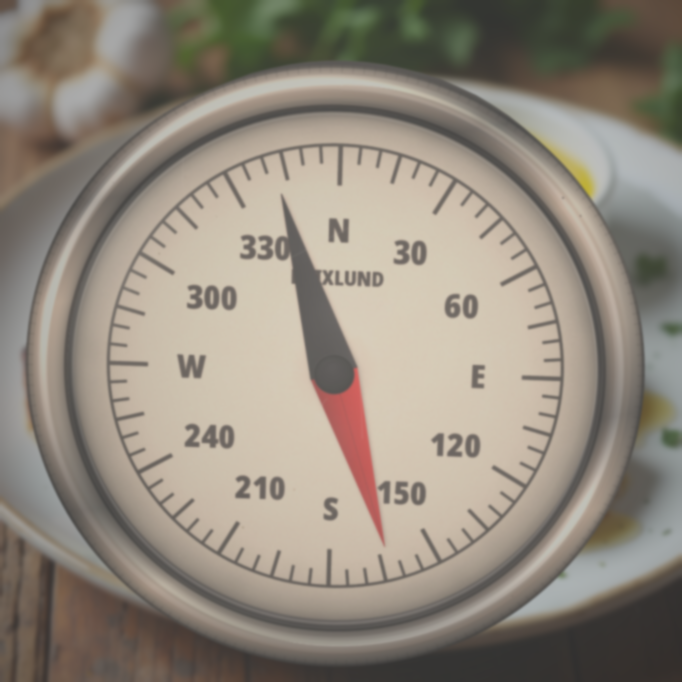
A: 162.5 (°)
